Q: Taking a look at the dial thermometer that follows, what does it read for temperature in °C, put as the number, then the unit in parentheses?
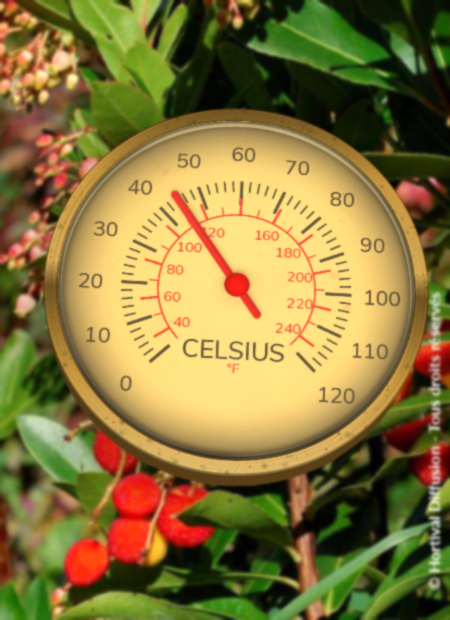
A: 44 (°C)
